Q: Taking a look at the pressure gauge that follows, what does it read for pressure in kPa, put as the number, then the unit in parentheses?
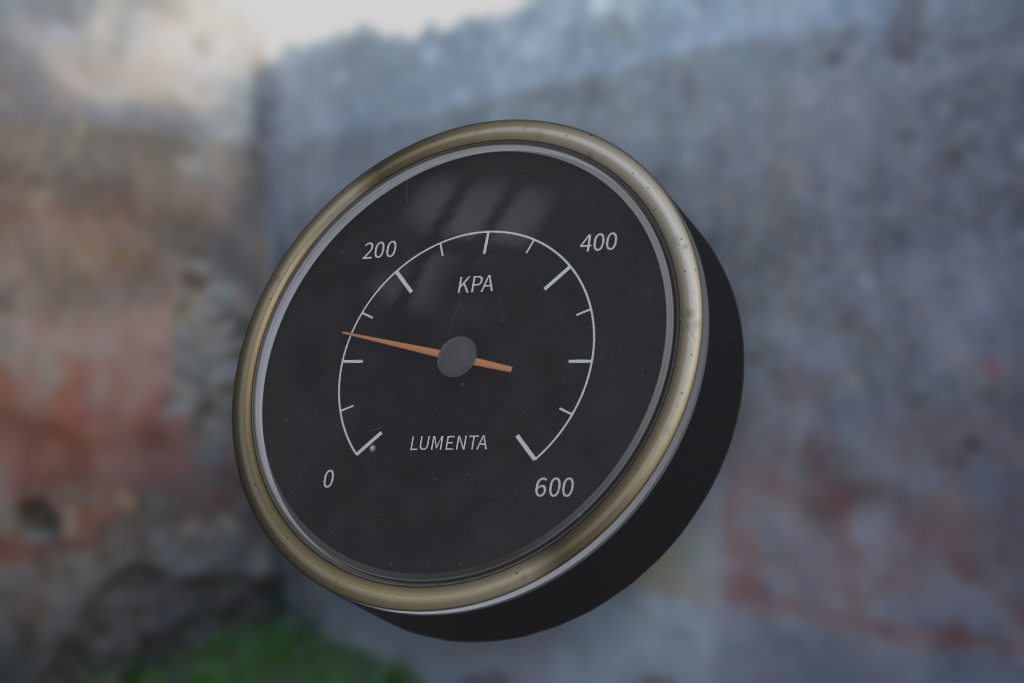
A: 125 (kPa)
